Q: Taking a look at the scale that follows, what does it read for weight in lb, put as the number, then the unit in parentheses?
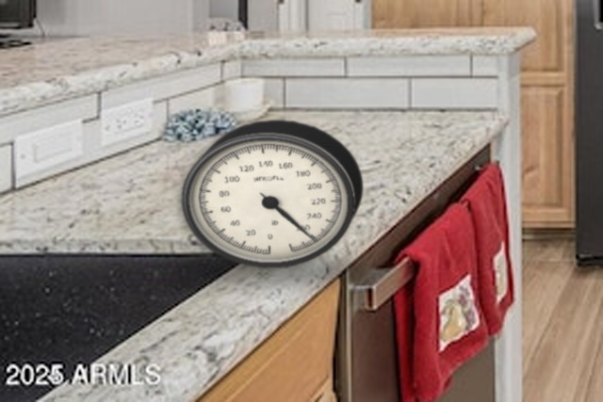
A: 260 (lb)
